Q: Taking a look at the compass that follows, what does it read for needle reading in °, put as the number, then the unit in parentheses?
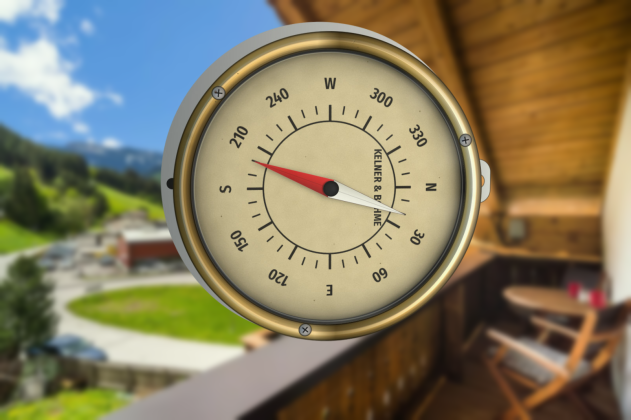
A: 200 (°)
